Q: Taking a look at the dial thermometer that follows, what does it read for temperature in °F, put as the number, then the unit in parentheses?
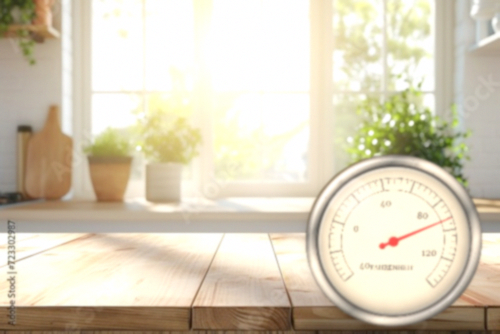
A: 92 (°F)
